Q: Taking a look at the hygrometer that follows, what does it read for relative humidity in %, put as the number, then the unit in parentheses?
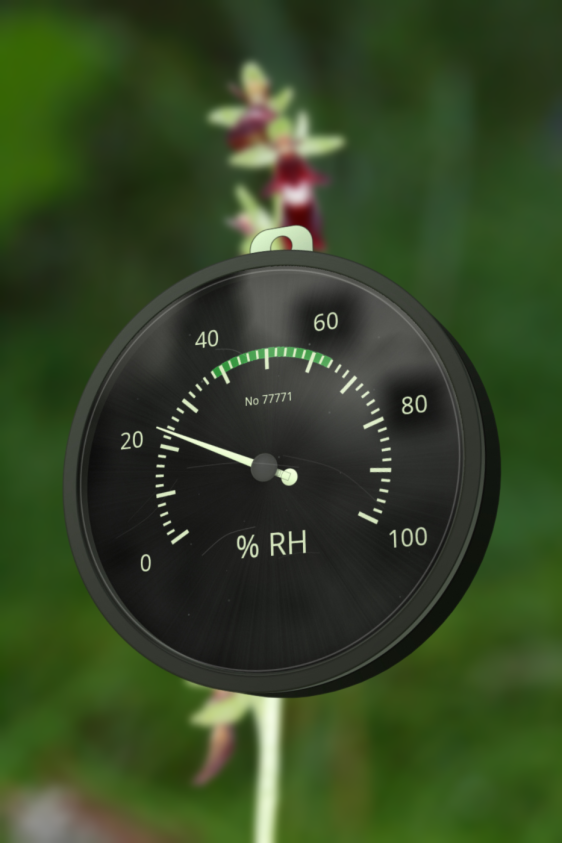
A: 23 (%)
